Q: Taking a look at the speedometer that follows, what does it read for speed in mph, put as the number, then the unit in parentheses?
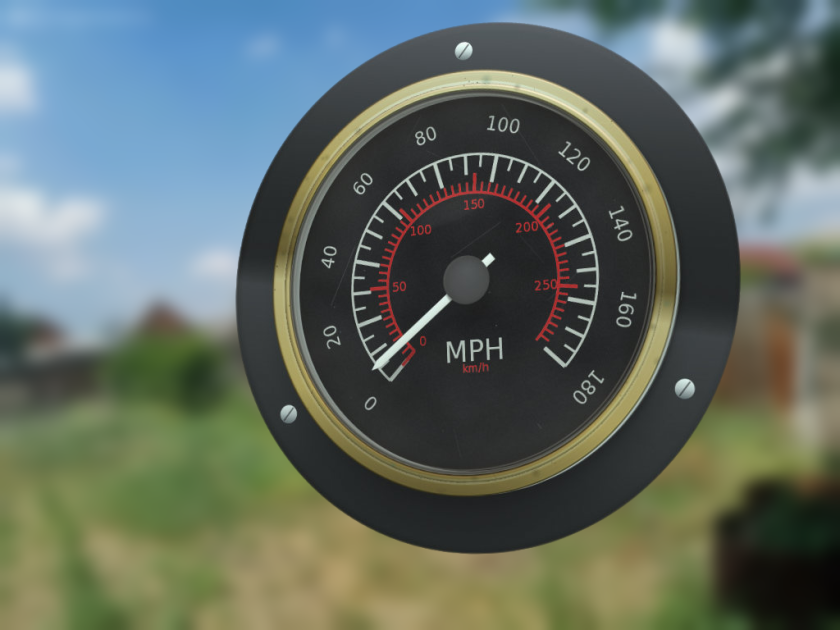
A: 5 (mph)
